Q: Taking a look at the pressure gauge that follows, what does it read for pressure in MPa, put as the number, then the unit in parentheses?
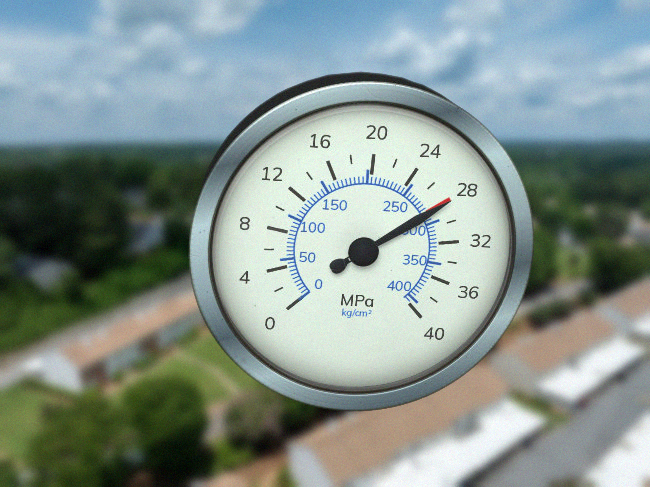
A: 28 (MPa)
